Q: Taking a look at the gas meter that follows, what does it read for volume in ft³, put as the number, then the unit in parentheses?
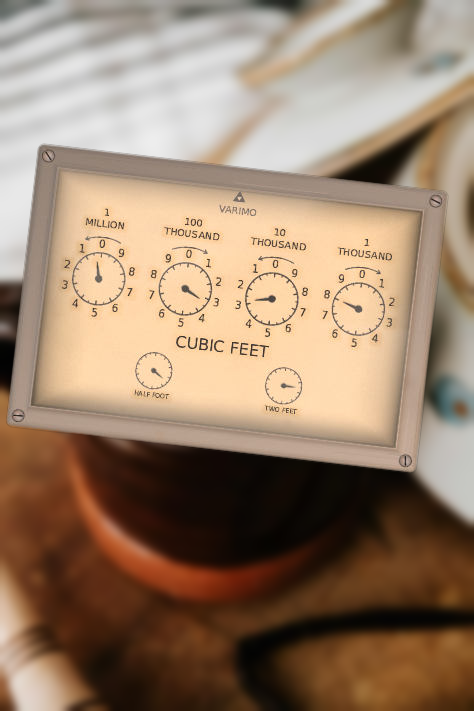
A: 32800 (ft³)
